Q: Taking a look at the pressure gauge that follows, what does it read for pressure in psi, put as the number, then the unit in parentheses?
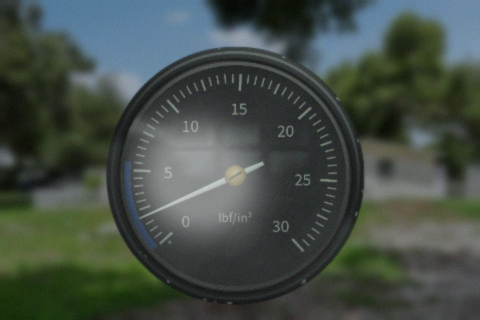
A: 2 (psi)
